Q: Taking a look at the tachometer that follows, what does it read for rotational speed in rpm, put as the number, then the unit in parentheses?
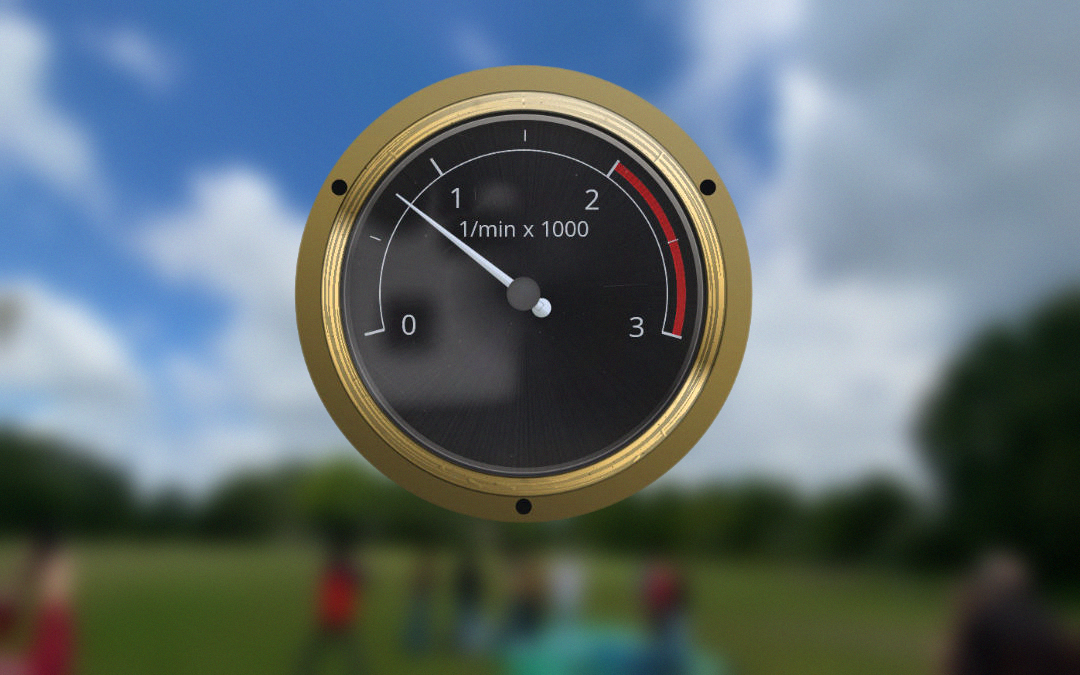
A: 750 (rpm)
